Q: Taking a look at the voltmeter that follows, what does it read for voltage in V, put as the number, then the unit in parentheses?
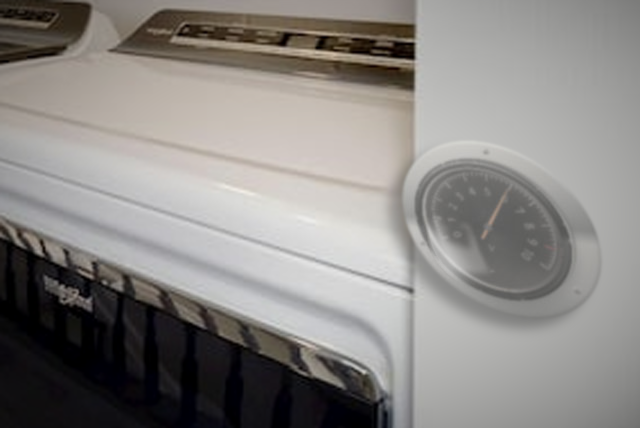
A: 6 (V)
